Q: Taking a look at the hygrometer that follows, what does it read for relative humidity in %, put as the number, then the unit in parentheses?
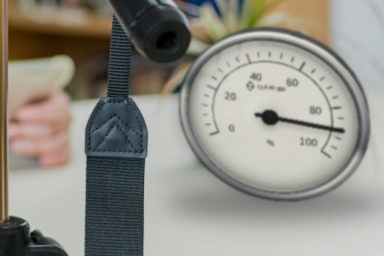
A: 88 (%)
